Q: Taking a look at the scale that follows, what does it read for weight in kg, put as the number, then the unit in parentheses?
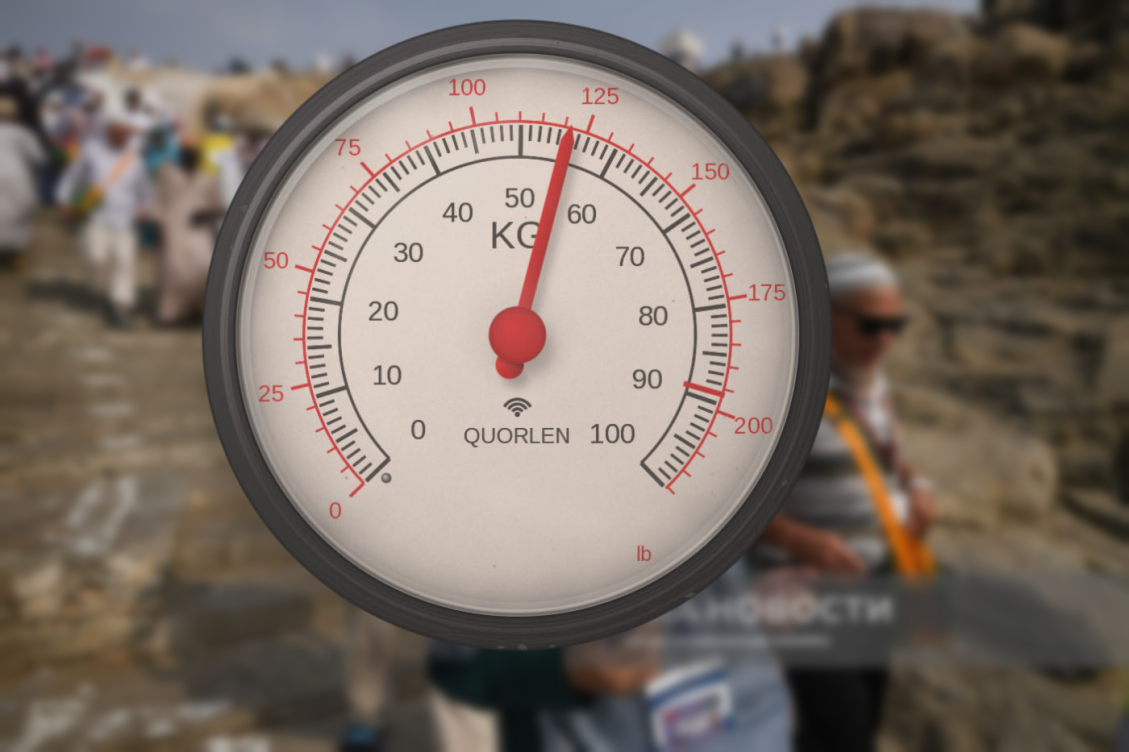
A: 55 (kg)
